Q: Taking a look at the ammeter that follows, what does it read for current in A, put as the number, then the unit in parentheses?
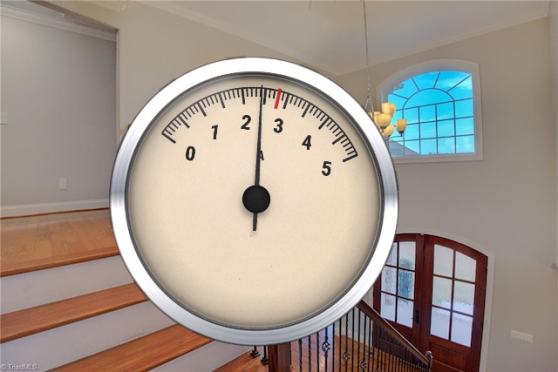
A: 2.4 (A)
